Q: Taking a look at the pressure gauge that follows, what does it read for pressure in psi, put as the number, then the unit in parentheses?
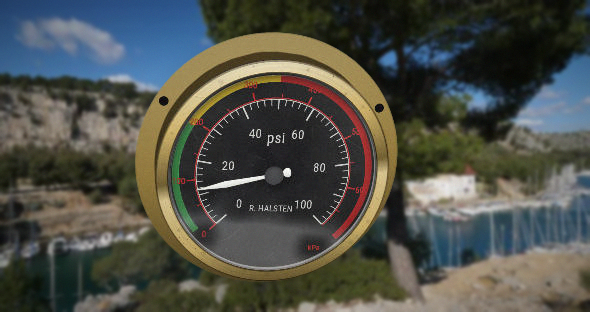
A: 12 (psi)
